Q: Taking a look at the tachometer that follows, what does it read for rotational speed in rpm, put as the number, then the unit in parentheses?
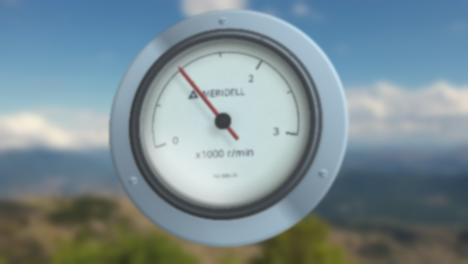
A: 1000 (rpm)
